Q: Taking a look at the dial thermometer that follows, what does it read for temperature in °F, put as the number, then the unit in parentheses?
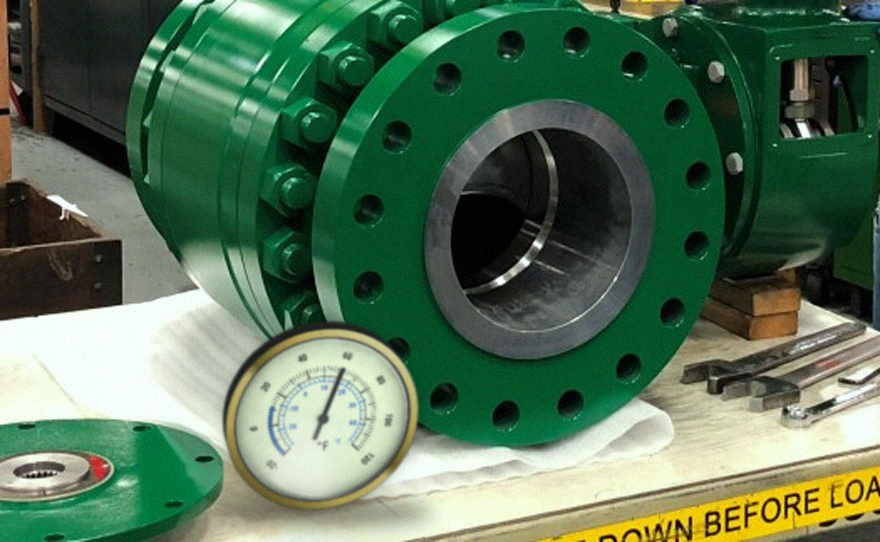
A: 60 (°F)
